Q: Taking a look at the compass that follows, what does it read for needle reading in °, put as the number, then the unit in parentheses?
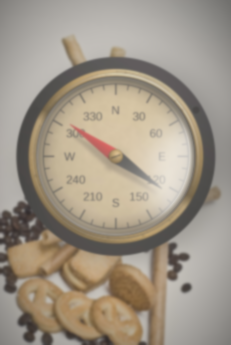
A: 305 (°)
